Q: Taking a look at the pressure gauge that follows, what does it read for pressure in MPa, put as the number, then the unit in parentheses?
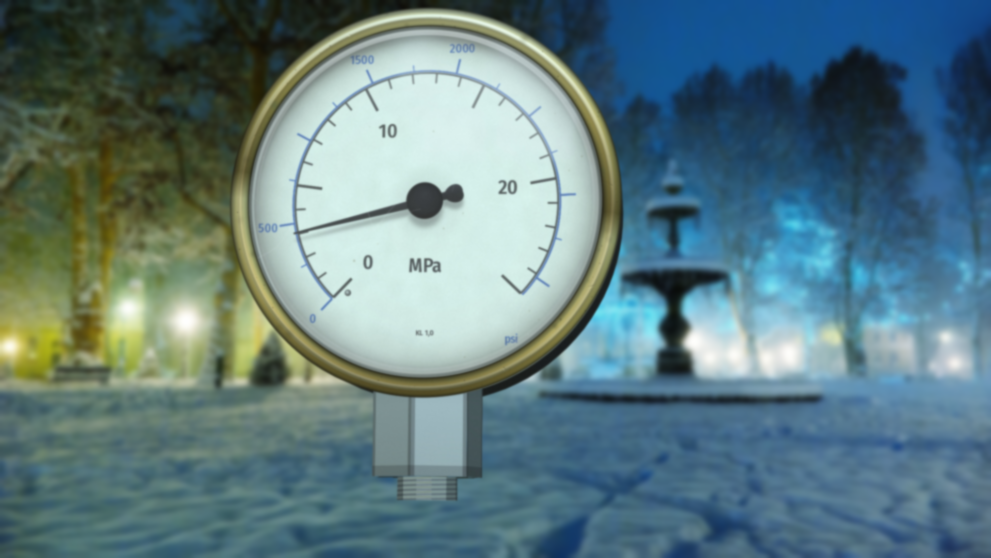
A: 3 (MPa)
